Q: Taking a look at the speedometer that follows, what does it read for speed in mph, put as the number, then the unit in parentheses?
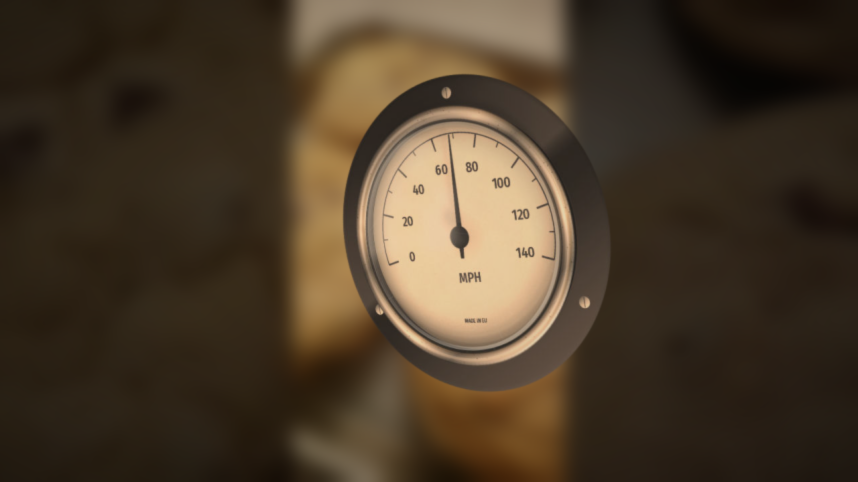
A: 70 (mph)
